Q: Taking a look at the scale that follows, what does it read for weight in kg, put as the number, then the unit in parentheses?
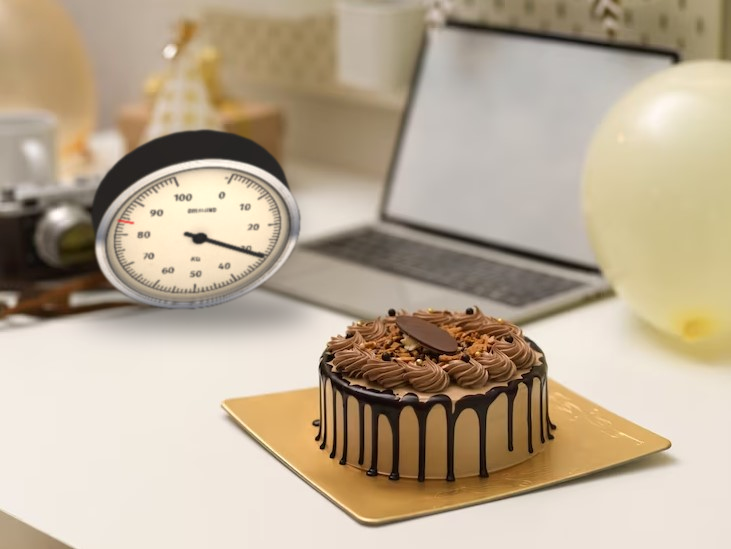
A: 30 (kg)
